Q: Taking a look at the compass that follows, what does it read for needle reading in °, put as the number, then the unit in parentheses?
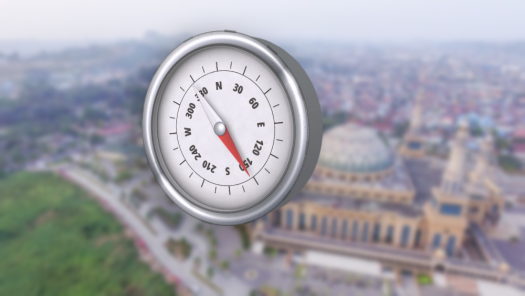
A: 150 (°)
